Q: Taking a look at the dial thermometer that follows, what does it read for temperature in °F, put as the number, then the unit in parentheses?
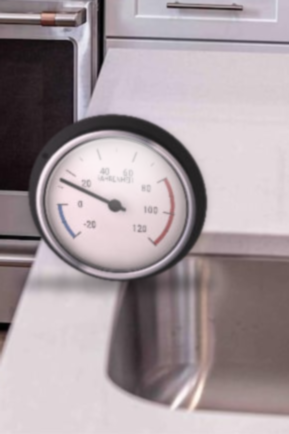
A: 15 (°F)
